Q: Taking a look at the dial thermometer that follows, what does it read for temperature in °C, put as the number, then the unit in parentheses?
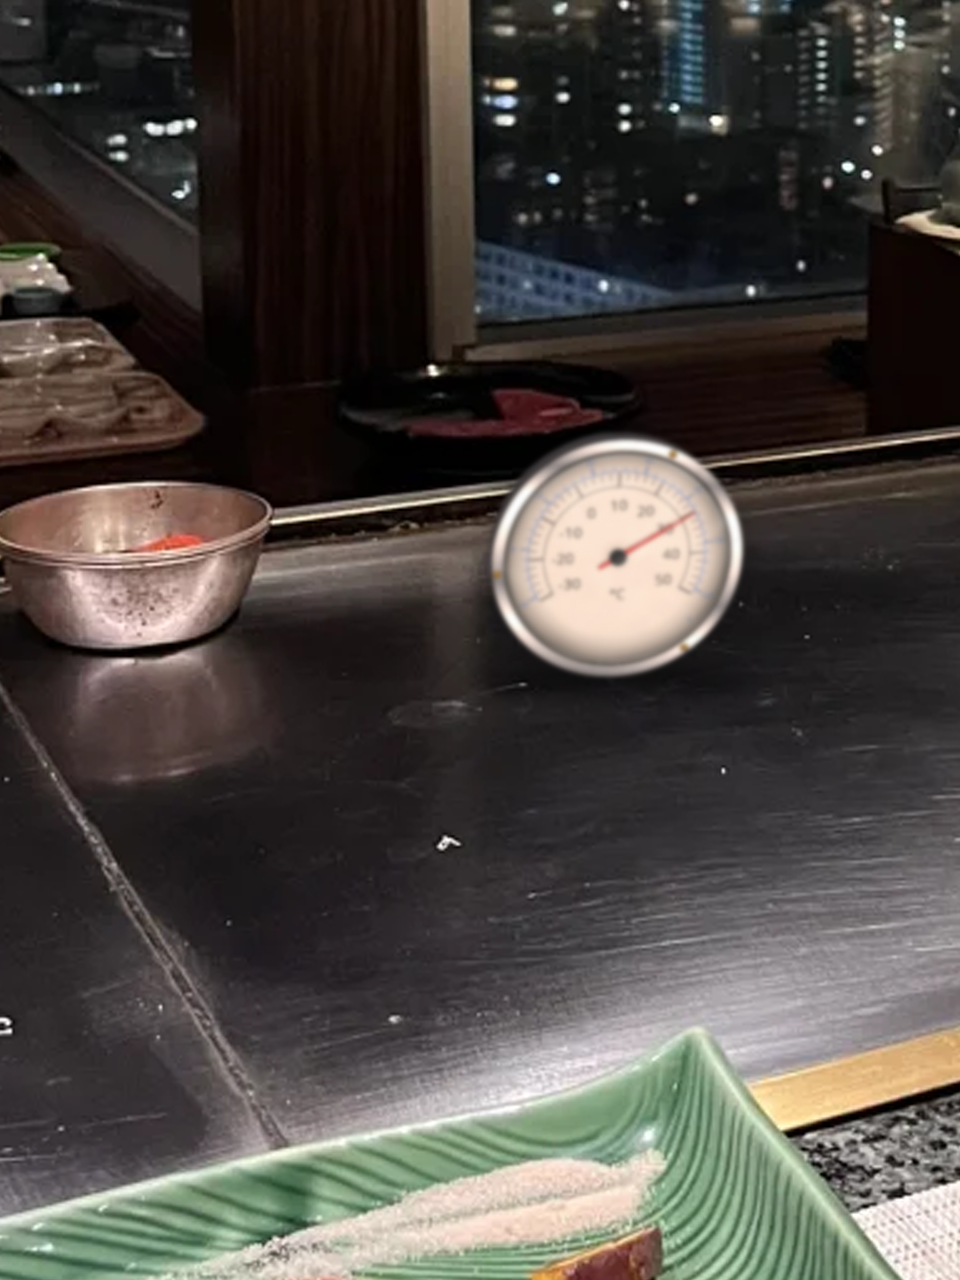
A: 30 (°C)
